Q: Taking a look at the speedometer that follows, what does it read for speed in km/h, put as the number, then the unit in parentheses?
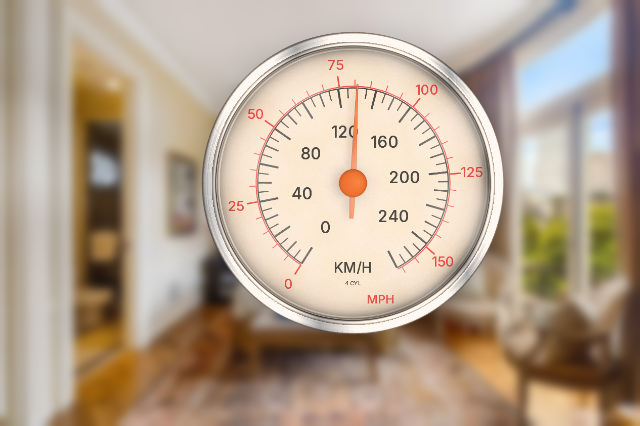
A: 130 (km/h)
